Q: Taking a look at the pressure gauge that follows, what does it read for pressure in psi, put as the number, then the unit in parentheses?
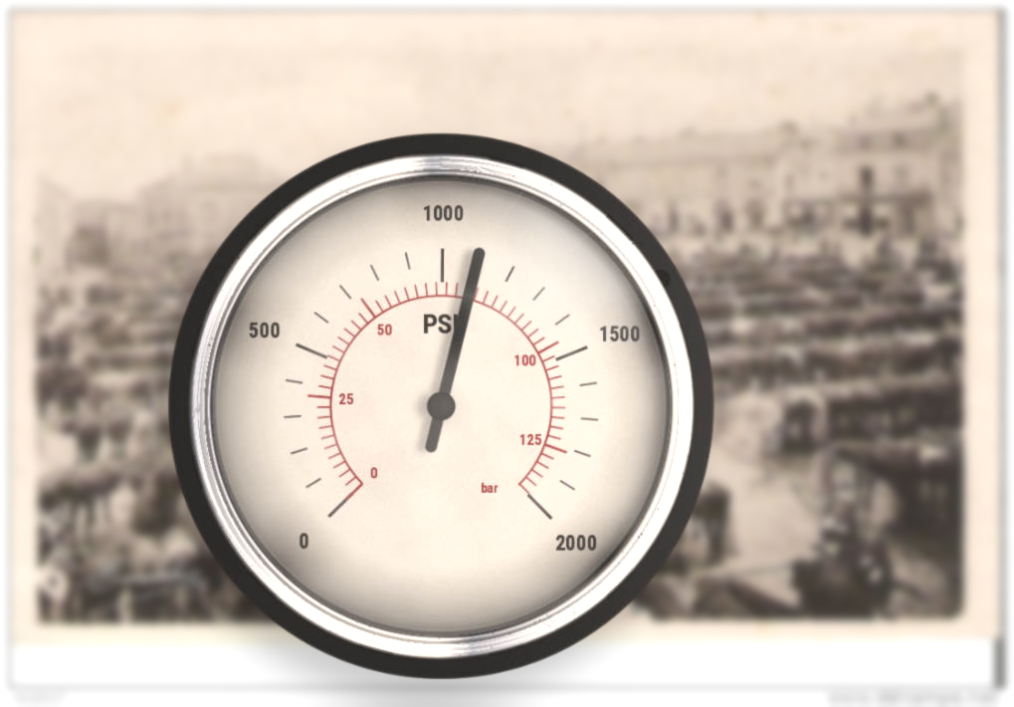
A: 1100 (psi)
